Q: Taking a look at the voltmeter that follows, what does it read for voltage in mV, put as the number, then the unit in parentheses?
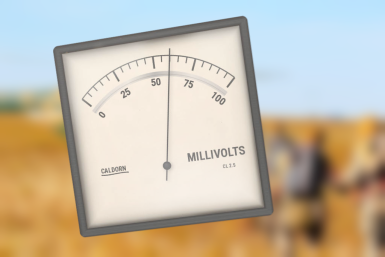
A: 60 (mV)
